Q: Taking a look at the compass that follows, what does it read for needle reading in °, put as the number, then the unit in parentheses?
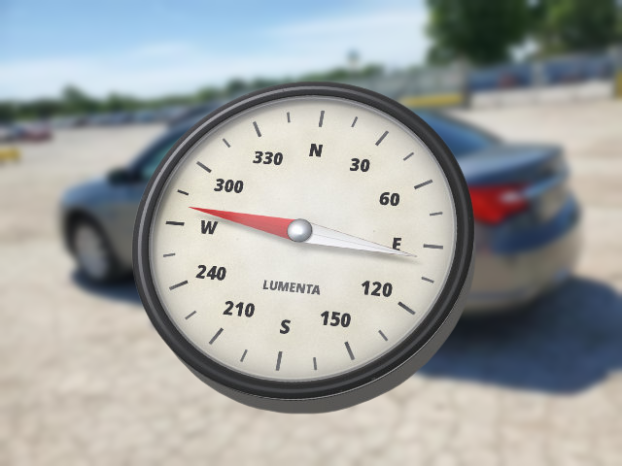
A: 277.5 (°)
